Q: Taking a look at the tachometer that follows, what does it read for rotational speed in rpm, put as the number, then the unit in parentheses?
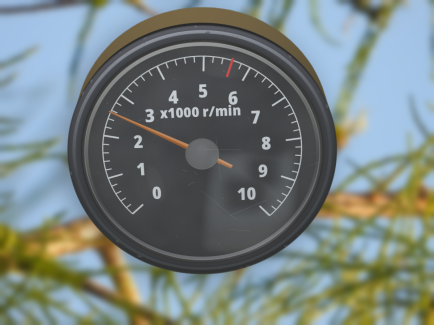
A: 2600 (rpm)
